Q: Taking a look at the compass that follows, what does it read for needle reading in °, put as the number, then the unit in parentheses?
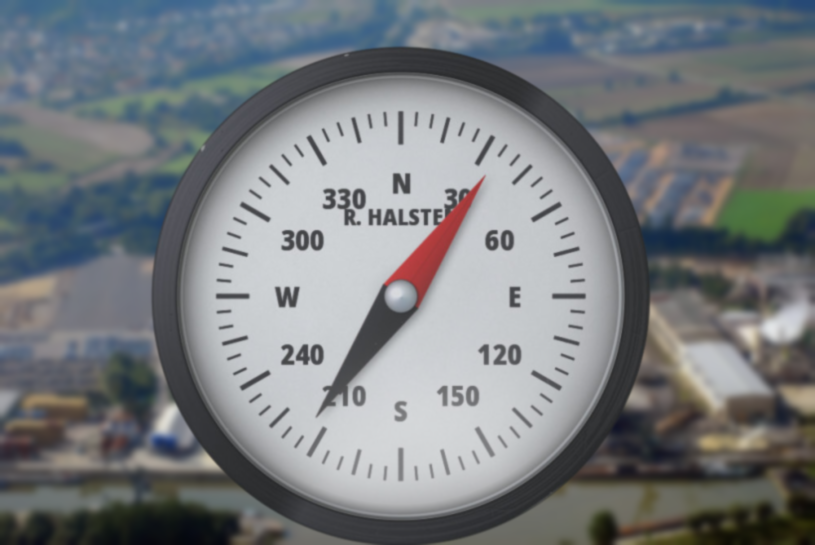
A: 35 (°)
